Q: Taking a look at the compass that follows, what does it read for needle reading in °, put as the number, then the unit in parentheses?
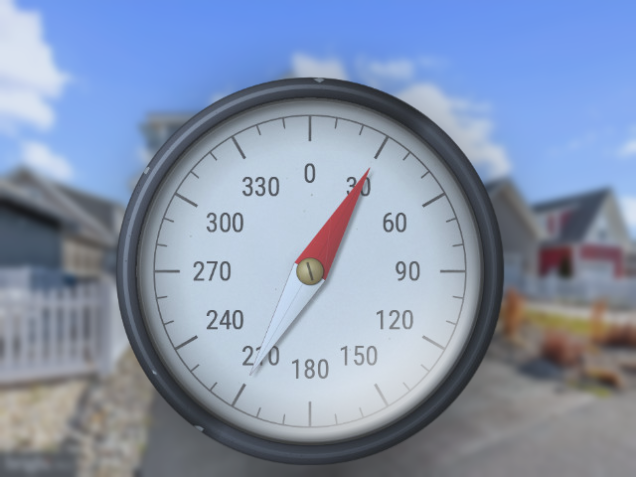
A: 30 (°)
